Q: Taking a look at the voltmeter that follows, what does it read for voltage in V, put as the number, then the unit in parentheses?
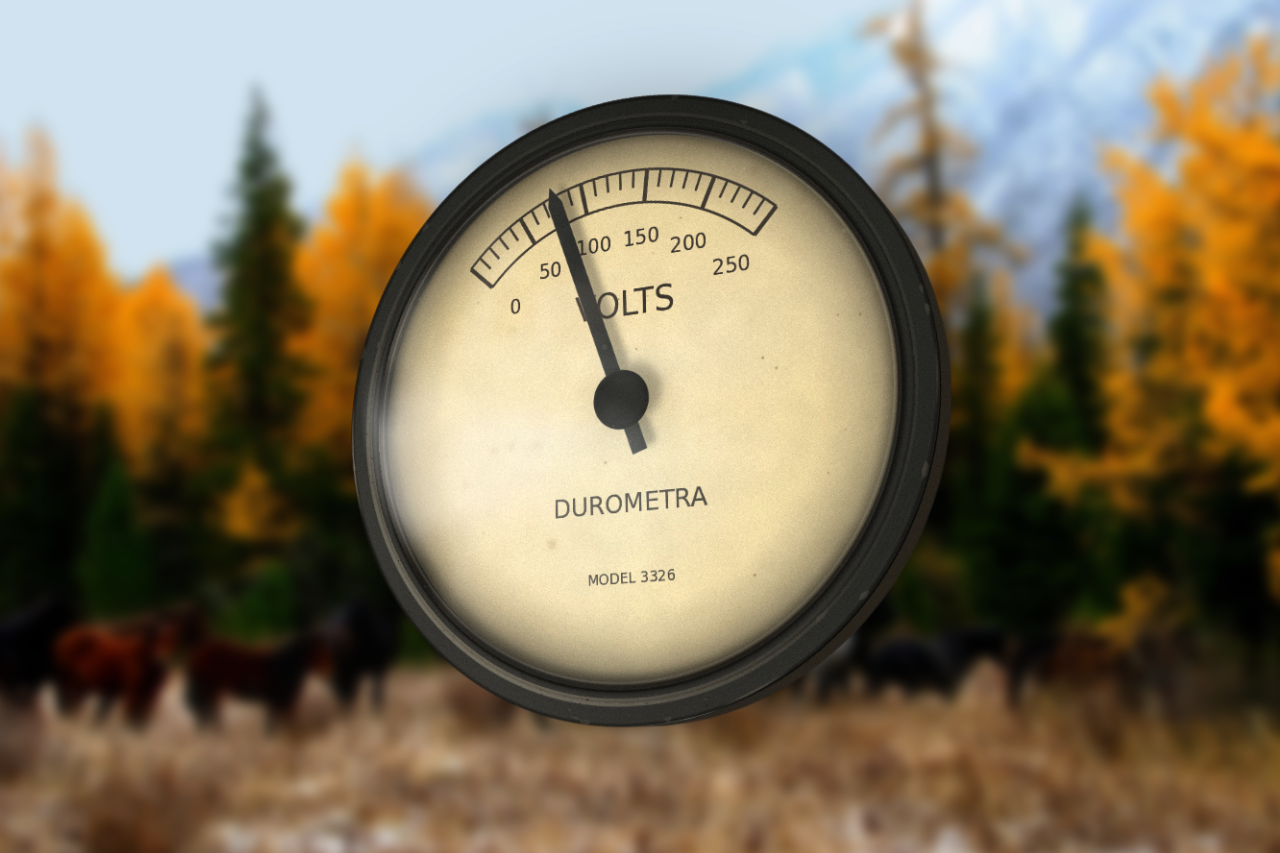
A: 80 (V)
